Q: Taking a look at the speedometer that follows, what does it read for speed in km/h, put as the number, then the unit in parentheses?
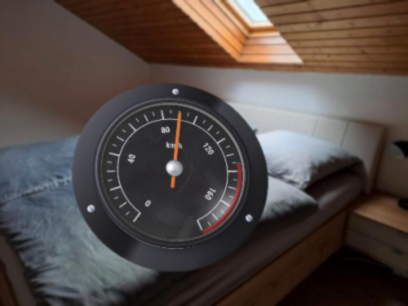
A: 90 (km/h)
